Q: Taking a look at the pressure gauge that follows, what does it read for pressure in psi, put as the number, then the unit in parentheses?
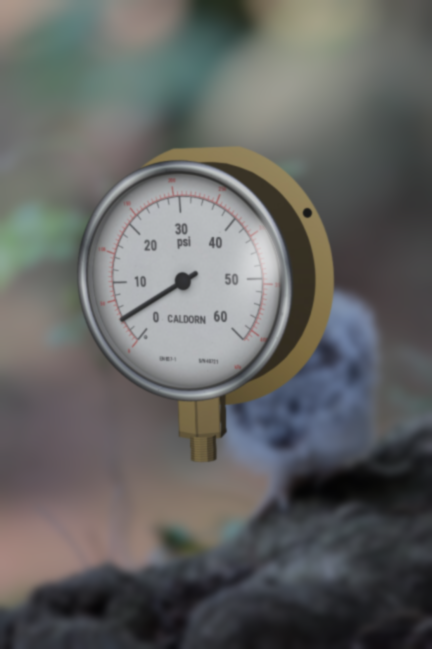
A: 4 (psi)
